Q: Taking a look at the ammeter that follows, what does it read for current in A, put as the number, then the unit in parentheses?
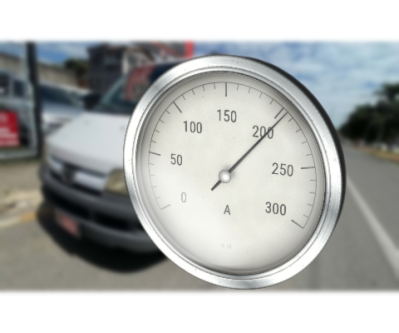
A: 205 (A)
